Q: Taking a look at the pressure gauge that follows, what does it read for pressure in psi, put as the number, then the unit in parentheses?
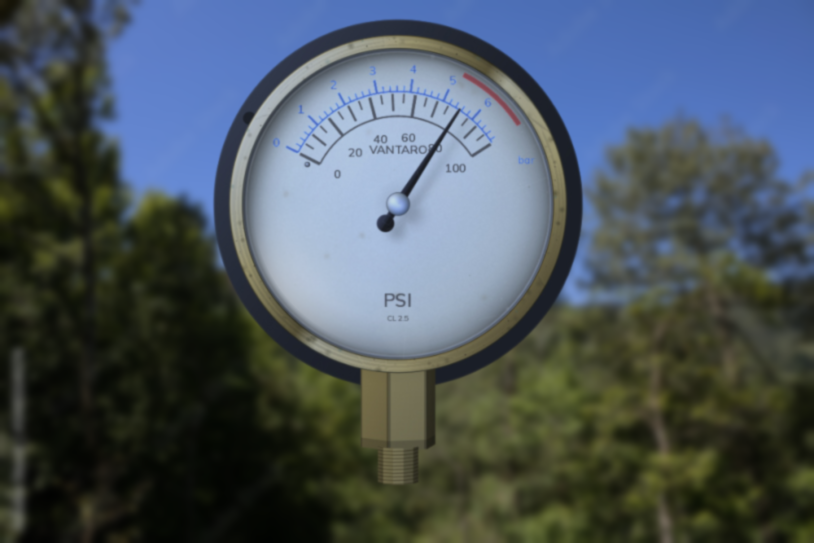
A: 80 (psi)
